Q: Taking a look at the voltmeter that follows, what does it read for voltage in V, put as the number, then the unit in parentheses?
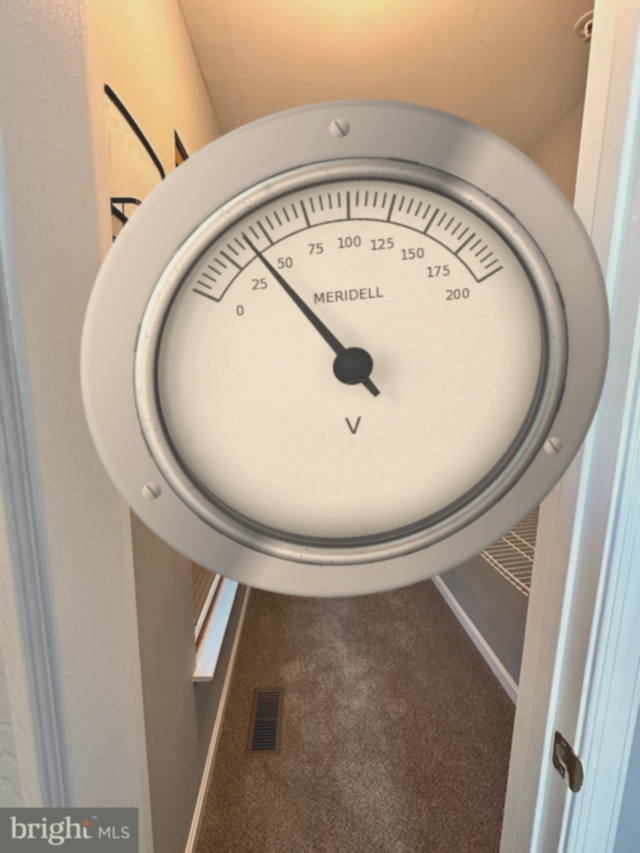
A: 40 (V)
